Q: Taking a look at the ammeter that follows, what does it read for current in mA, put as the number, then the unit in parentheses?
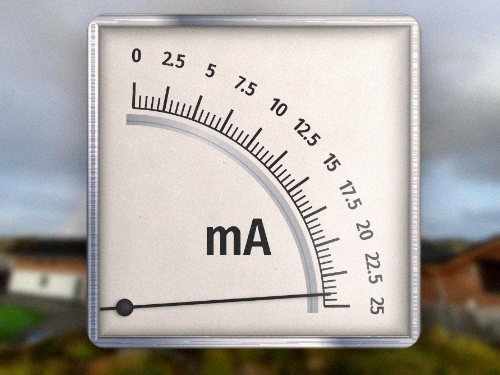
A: 24 (mA)
